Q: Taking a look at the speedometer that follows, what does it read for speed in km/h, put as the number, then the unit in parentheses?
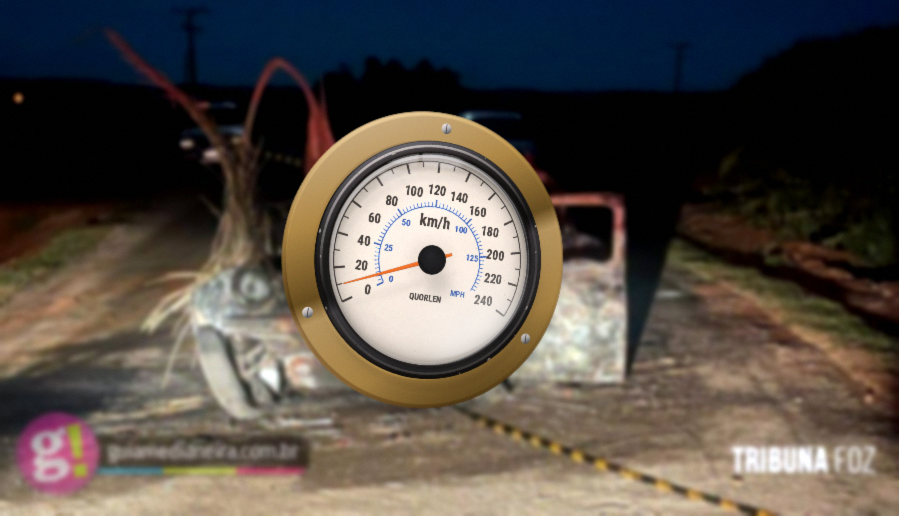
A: 10 (km/h)
